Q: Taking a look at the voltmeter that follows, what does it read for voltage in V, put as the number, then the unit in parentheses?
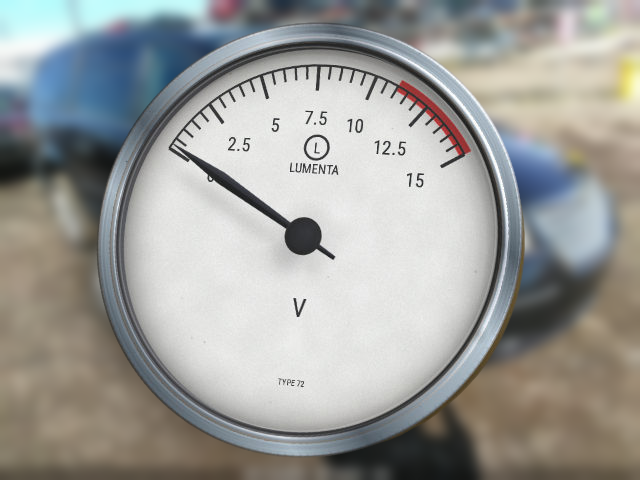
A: 0.25 (V)
